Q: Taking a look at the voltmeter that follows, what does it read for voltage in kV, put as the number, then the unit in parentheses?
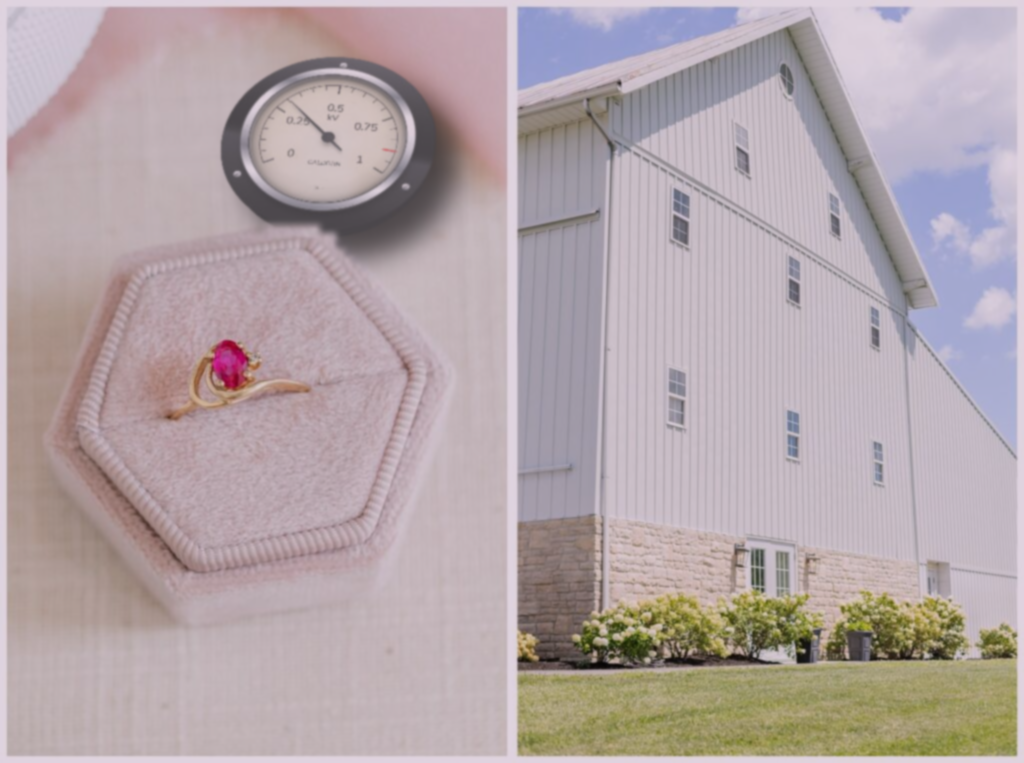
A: 0.3 (kV)
